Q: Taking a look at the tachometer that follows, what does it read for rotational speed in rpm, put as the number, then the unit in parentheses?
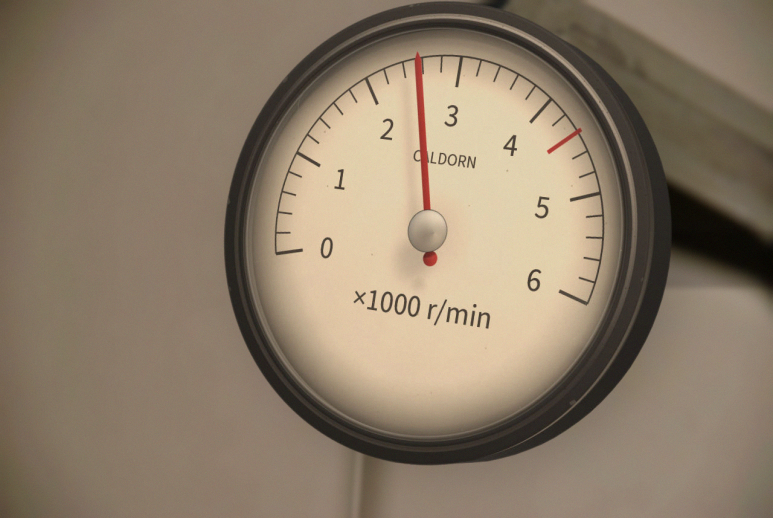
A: 2600 (rpm)
